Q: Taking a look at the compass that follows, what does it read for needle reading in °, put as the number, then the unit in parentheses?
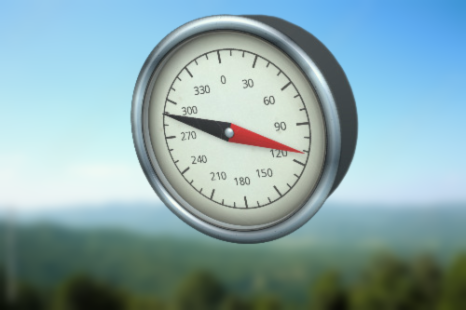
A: 110 (°)
